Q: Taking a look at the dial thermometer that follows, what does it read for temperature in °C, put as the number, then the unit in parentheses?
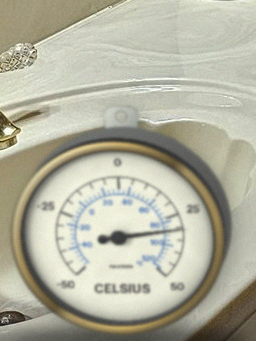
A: 30 (°C)
